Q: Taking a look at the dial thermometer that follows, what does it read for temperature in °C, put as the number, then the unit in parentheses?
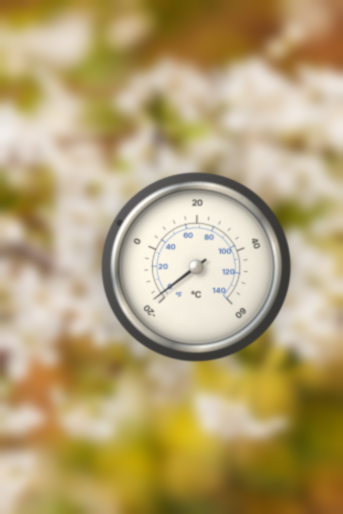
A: -18 (°C)
